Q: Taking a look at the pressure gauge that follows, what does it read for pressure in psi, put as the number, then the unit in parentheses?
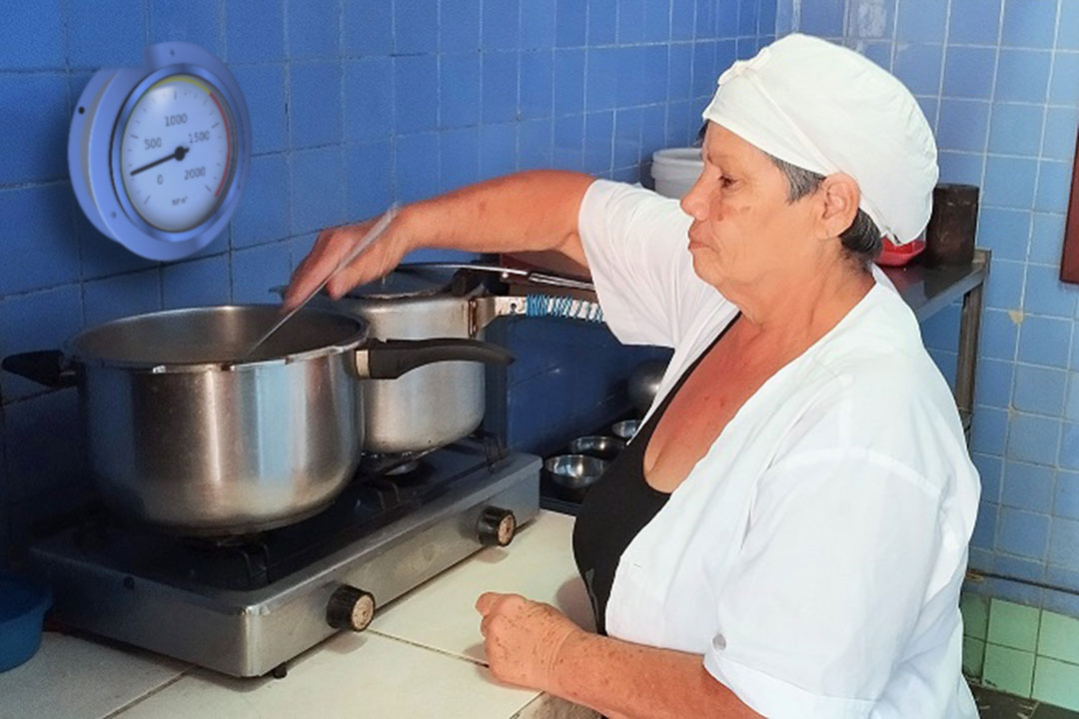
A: 250 (psi)
